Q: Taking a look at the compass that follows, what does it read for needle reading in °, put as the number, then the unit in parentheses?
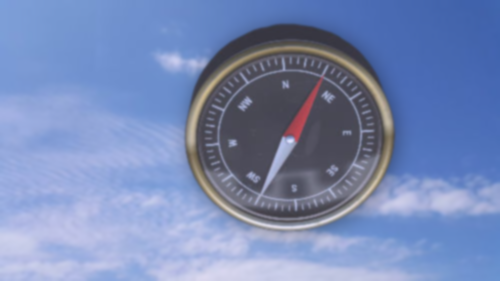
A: 30 (°)
